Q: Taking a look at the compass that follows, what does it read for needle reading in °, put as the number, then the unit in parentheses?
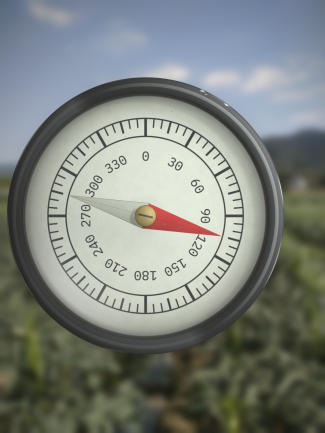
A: 105 (°)
